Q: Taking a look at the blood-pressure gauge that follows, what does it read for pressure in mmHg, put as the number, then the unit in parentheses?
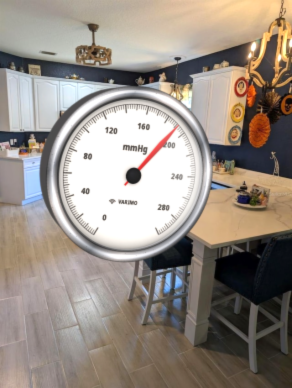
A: 190 (mmHg)
